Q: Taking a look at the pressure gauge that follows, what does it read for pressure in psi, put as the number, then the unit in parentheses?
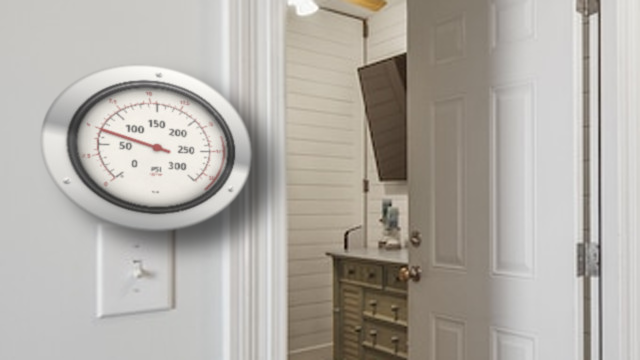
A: 70 (psi)
